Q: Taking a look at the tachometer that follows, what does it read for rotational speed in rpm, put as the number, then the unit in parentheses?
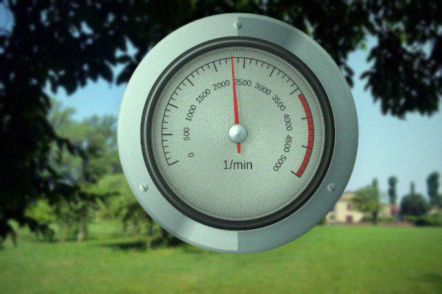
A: 2300 (rpm)
